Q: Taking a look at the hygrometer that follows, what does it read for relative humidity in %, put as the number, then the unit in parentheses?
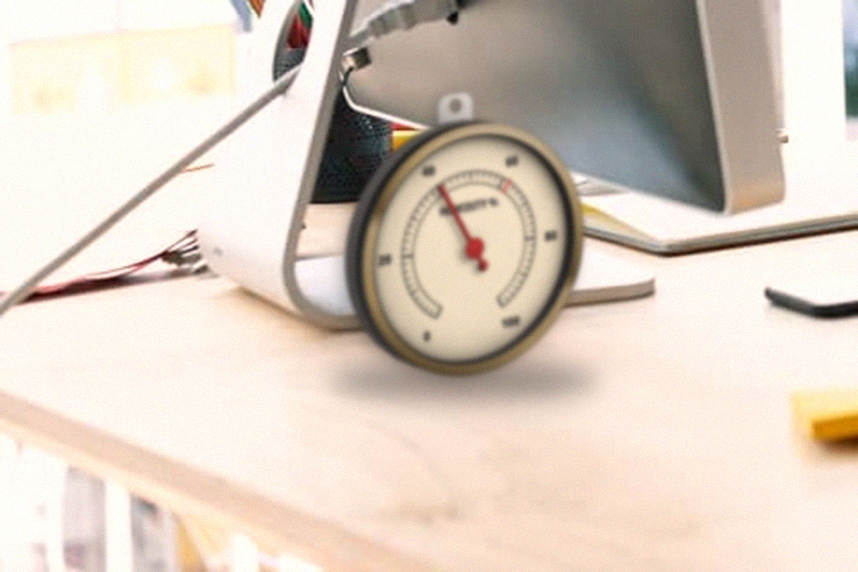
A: 40 (%)
